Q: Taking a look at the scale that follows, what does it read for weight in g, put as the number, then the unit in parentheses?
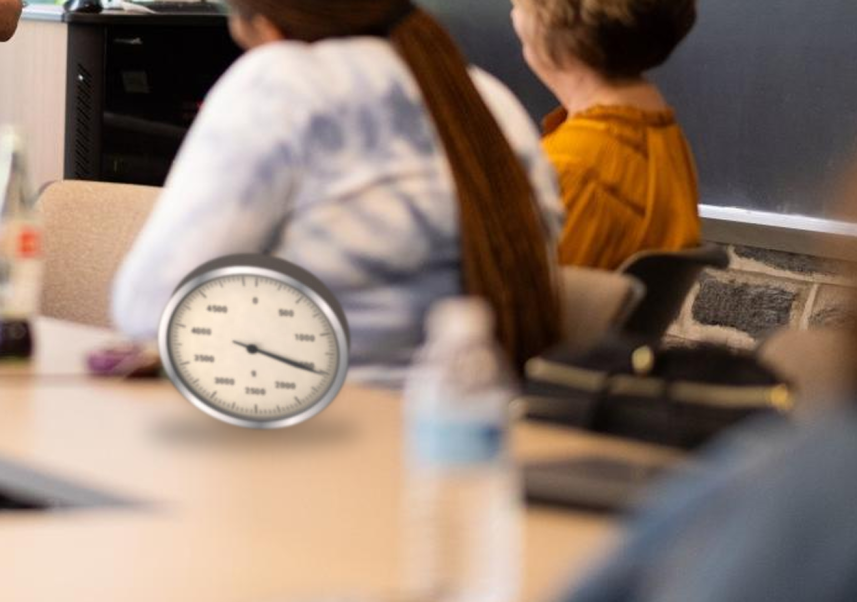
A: 1500 (g)
